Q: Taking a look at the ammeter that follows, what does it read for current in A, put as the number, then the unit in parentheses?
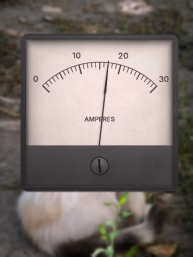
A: 17 (A)
